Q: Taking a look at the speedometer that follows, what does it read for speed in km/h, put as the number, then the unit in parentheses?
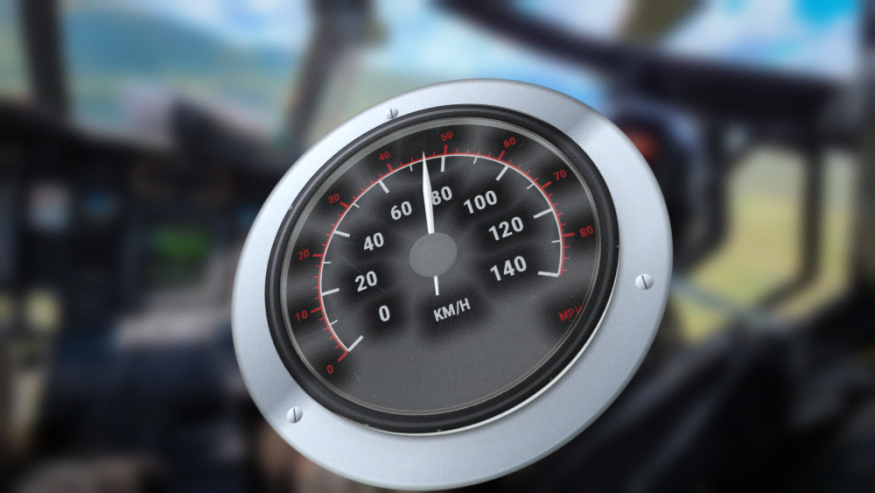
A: 75 (km/h)
